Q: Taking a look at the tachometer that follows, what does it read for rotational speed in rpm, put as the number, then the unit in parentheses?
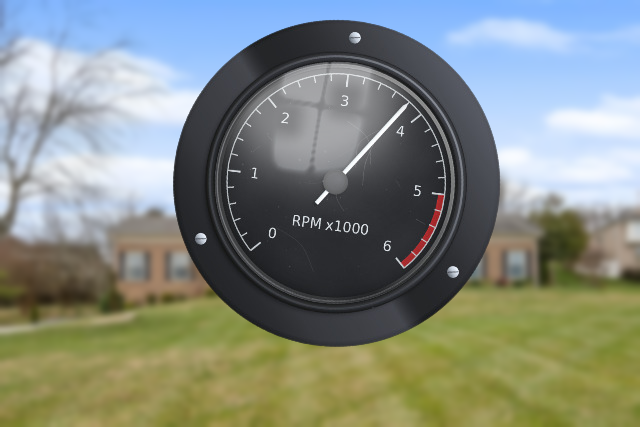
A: 3800 (rpm)
